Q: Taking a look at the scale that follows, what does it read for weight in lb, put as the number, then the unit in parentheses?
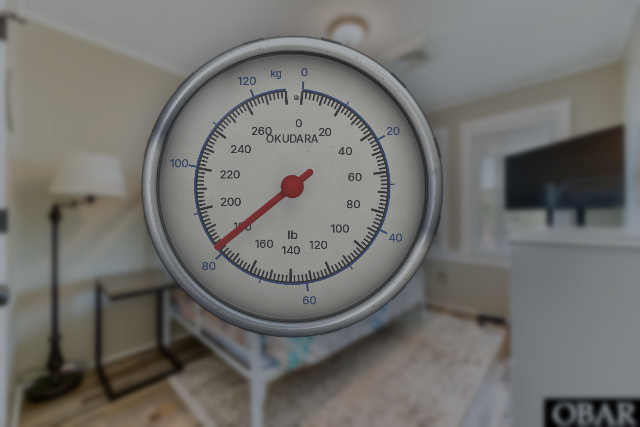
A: 180 (lb)
